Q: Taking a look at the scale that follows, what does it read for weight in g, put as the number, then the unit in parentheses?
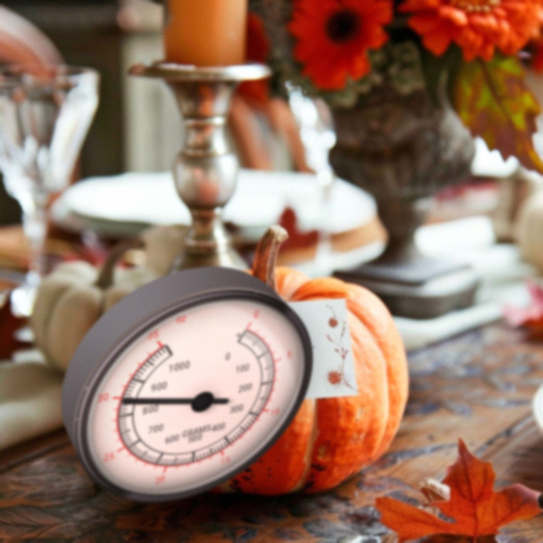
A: 850 (g)
